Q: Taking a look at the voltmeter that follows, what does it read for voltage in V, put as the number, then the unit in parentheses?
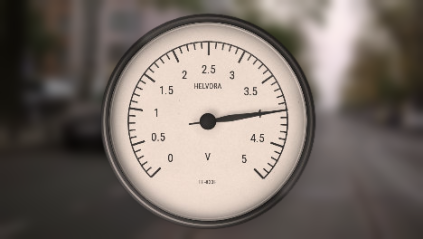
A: 4 (V)
